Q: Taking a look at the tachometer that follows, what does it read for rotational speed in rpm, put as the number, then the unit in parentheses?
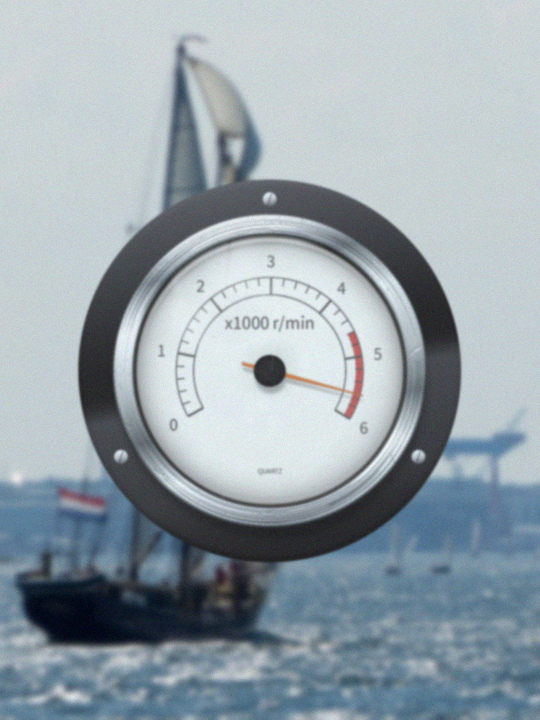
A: 5600 (rpm)
